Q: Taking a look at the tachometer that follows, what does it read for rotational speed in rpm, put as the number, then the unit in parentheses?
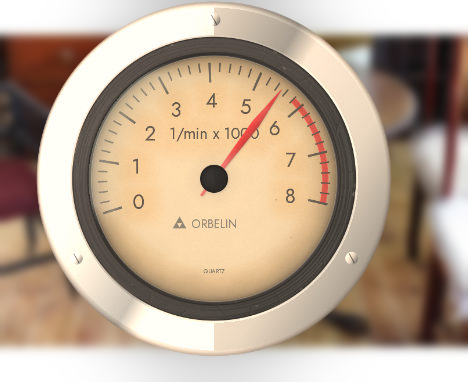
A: 5500 (rpm)
